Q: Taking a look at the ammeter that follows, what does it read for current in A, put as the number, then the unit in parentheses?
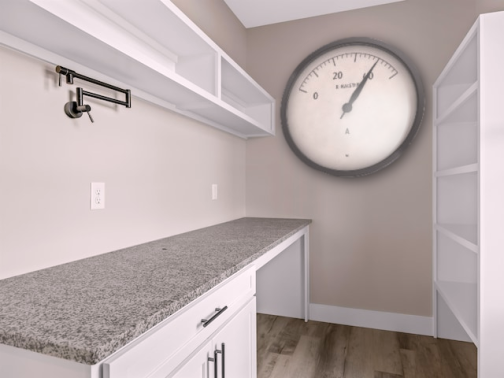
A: 40 (A)
